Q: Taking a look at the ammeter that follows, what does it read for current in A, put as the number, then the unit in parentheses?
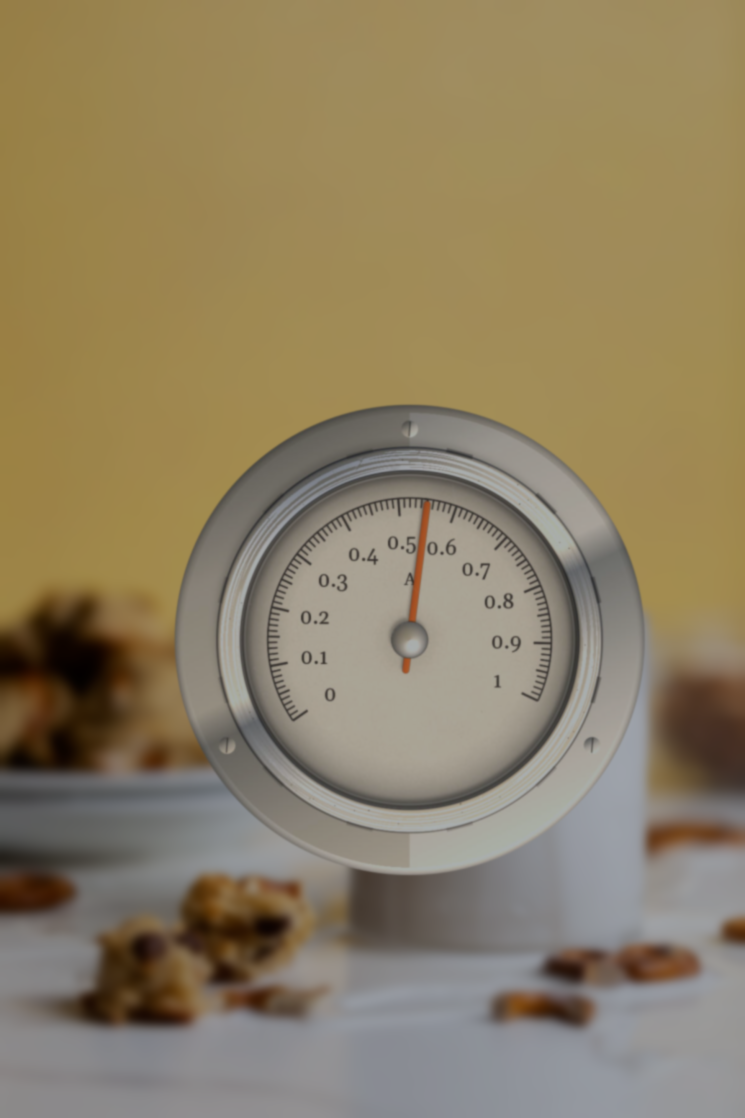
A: 0.55 (A)
